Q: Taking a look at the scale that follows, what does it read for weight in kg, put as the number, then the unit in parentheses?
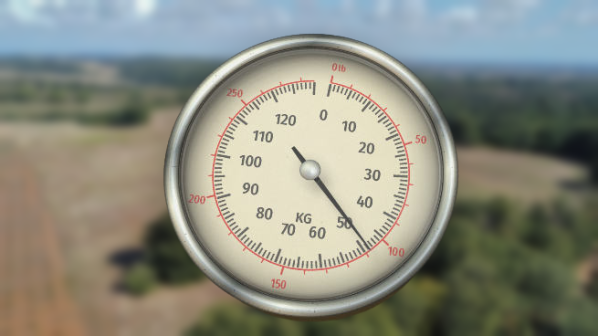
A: 49 (kg)
